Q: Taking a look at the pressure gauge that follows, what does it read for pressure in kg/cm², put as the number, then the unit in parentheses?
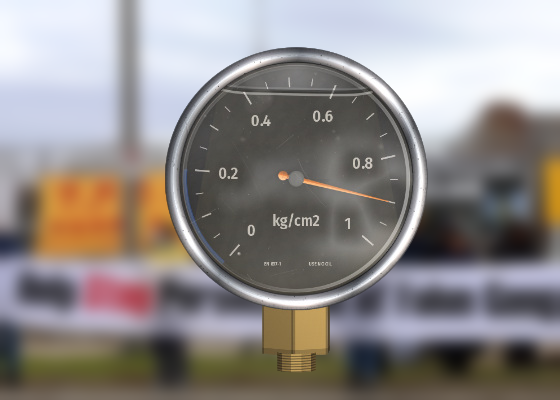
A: 0.9 (kg/cm²)
